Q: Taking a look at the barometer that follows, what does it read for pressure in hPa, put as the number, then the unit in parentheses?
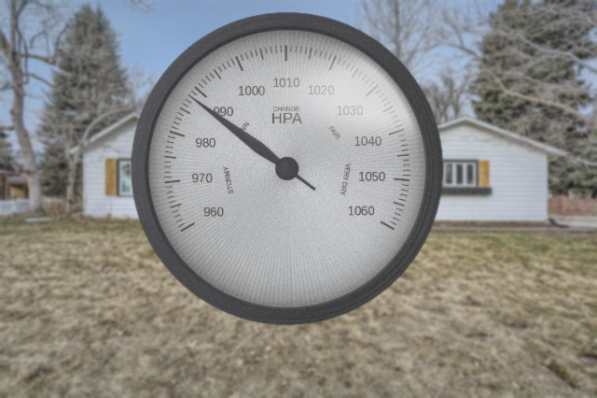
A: 988 (hPa)
